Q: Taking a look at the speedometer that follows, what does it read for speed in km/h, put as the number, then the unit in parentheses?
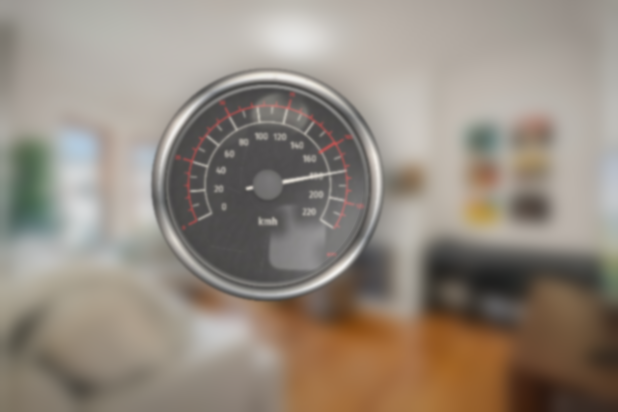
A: 180 (km/h)
